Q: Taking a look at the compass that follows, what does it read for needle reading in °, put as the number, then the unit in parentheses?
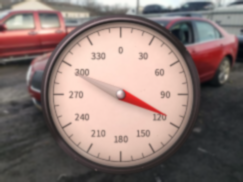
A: 115 (°)
